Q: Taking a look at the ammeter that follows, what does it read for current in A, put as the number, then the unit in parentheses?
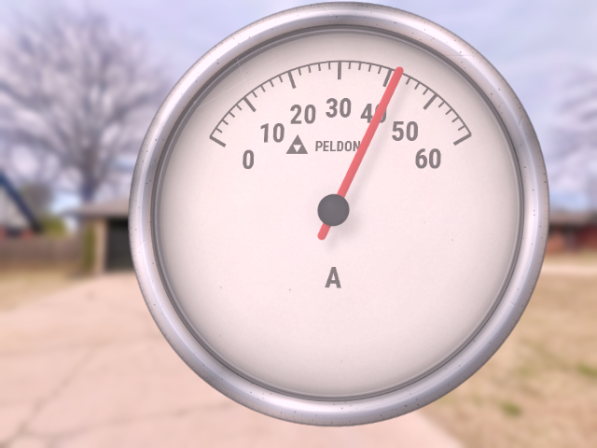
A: 42 (A)
